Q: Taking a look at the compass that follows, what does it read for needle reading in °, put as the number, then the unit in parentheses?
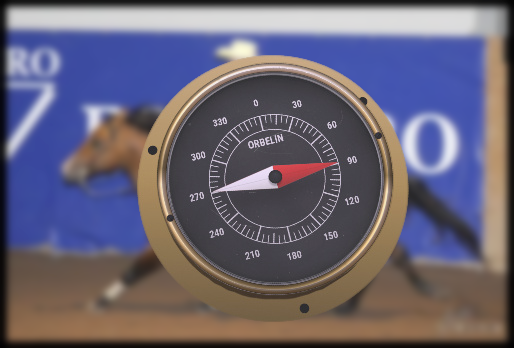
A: 90 (°)
